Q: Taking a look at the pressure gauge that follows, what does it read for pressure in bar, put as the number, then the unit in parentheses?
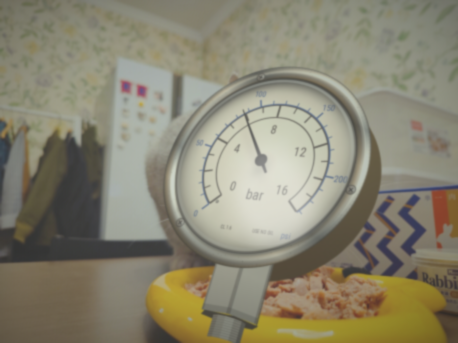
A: 6 (bar)
